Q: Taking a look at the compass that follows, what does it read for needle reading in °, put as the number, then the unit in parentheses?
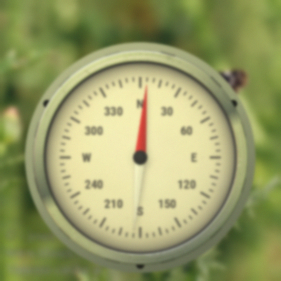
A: 5 (°)
